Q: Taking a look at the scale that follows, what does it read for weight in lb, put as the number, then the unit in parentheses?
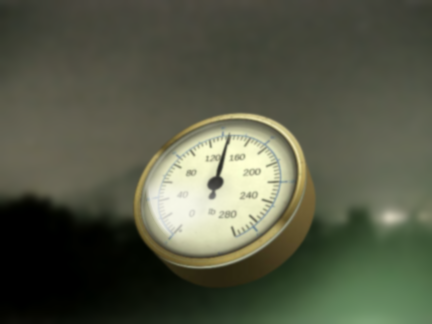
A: 140 (lb)
